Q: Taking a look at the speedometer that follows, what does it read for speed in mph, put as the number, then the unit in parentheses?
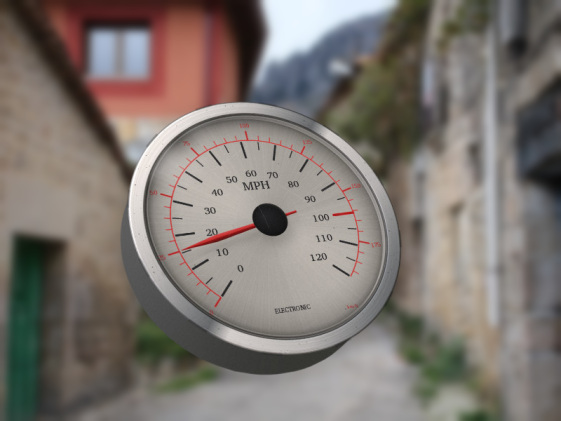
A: 15 (mph)
